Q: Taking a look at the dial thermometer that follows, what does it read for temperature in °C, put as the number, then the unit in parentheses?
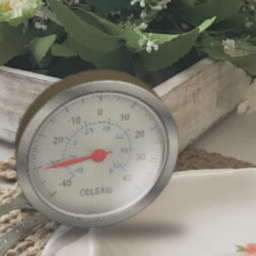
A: -30 (°C)
